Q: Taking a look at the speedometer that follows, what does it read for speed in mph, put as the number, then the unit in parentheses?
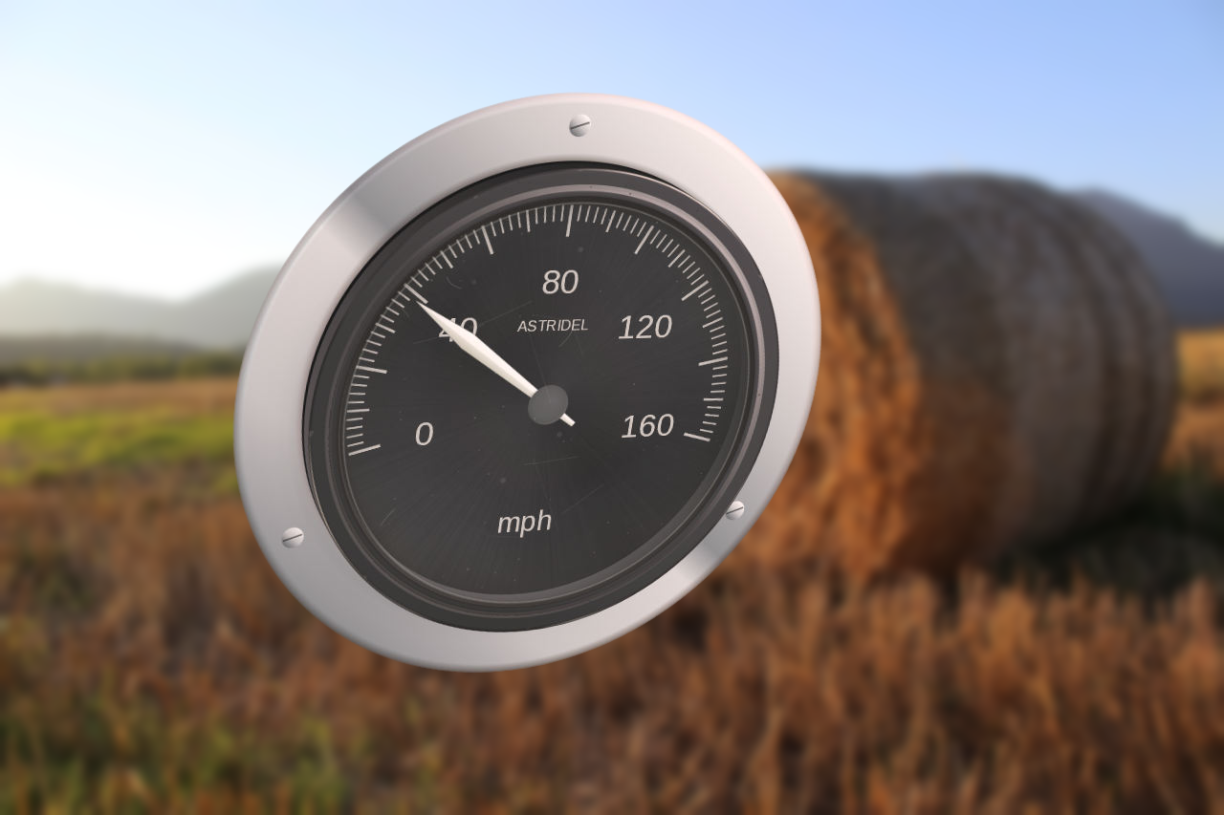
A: 39 (mph)
